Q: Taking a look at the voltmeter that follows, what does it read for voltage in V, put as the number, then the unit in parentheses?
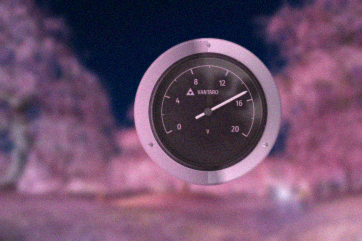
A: 15 (V)
